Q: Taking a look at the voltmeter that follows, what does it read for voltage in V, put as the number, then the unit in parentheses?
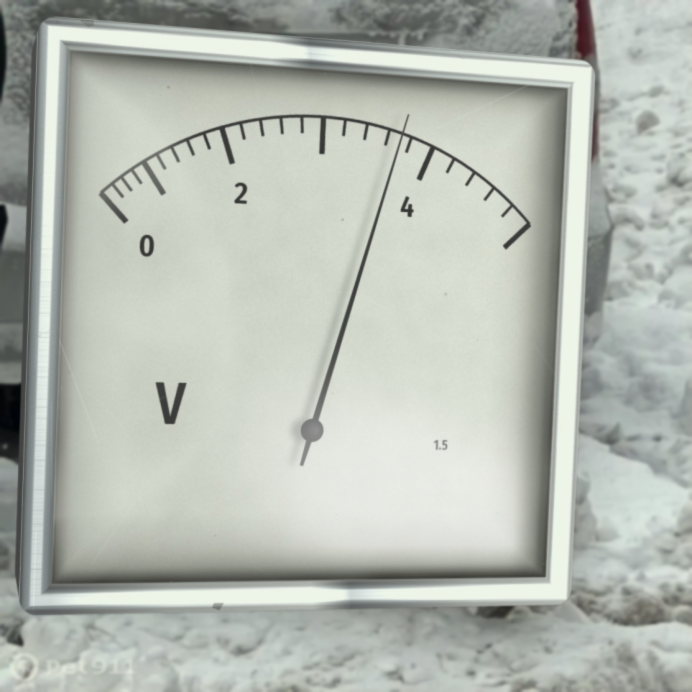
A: 3.7 (V)
